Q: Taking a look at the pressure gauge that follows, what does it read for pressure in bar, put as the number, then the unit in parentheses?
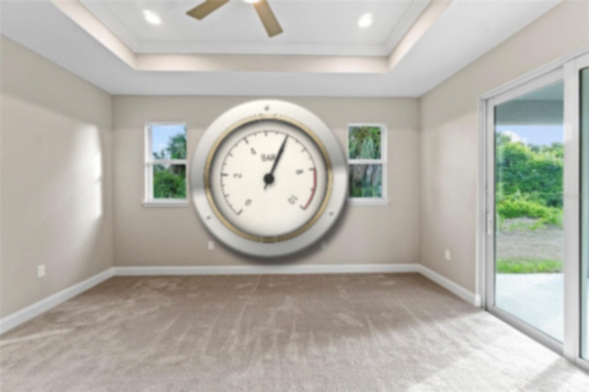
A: 6 (bar)
